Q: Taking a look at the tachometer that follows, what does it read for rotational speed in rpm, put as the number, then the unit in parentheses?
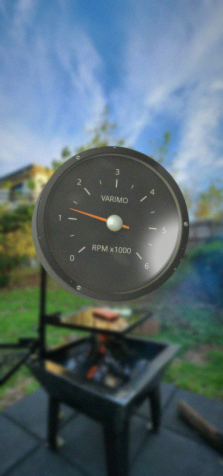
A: 1250 (rpm)
